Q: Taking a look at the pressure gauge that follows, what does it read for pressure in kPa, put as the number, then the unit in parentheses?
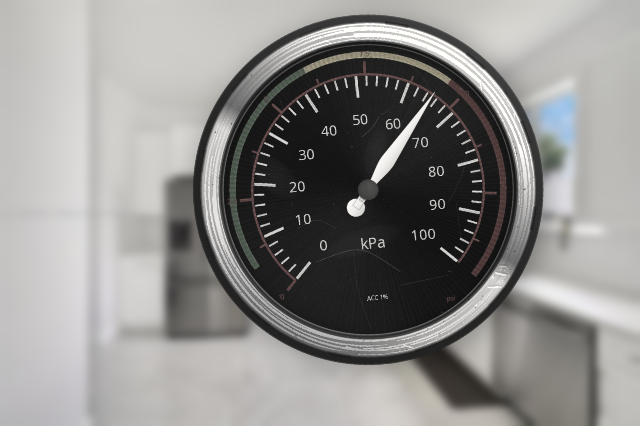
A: 65 (kPa)
